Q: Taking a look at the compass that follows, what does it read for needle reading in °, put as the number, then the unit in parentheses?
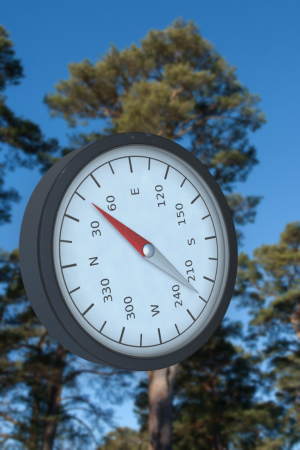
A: 45 (°)
